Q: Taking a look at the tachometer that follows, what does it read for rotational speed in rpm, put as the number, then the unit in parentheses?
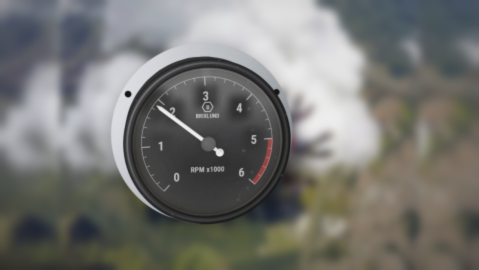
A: 1900 (rpm)
